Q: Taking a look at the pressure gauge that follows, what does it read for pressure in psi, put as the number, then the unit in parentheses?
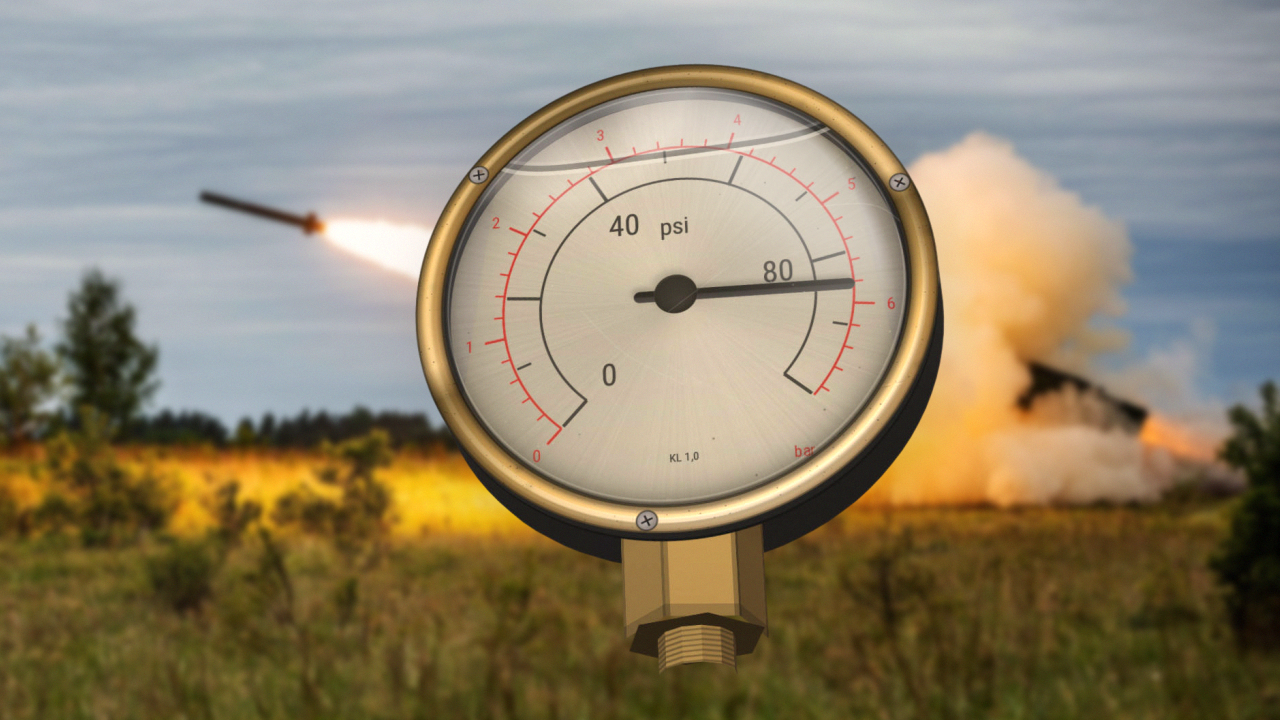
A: 85 (psi)
